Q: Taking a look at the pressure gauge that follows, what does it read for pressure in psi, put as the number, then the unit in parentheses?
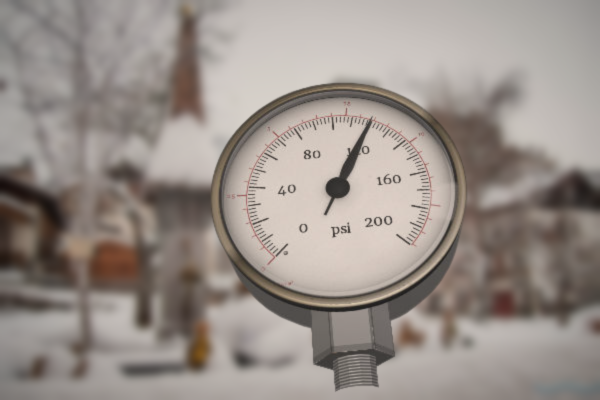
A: 120 (psi)
